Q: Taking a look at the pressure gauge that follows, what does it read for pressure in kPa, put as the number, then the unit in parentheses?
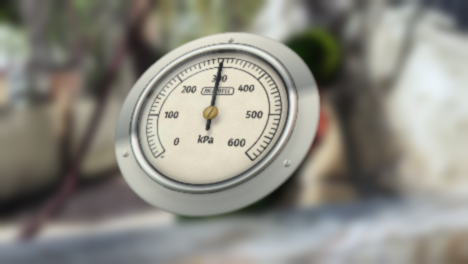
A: 300 (kPa)
